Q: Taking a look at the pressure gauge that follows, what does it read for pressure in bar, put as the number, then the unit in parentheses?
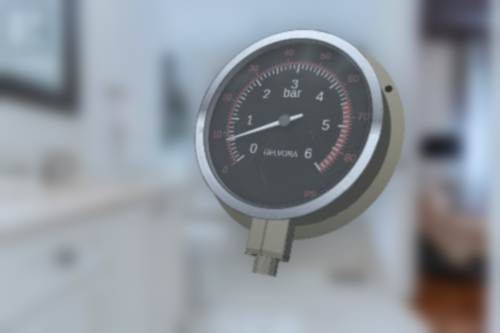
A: 0.5 (bar)
